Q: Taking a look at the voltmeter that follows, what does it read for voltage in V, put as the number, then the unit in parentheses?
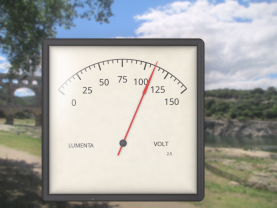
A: 110 (V)
